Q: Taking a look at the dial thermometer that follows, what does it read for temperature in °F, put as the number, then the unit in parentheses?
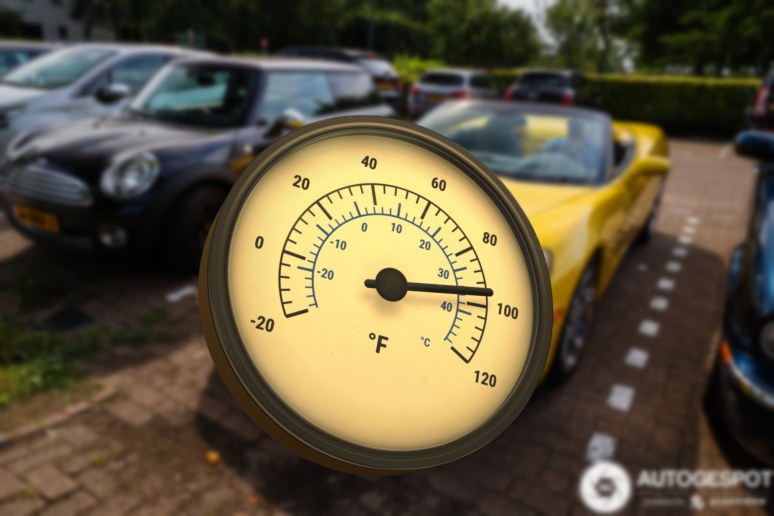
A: 96 (°F)
